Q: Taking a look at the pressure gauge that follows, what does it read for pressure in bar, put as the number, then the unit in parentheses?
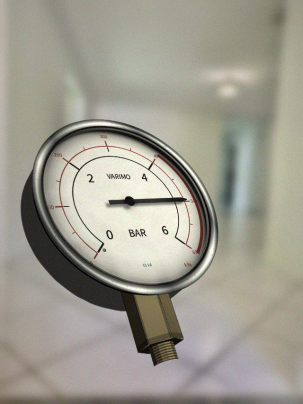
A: 5 (bar)
